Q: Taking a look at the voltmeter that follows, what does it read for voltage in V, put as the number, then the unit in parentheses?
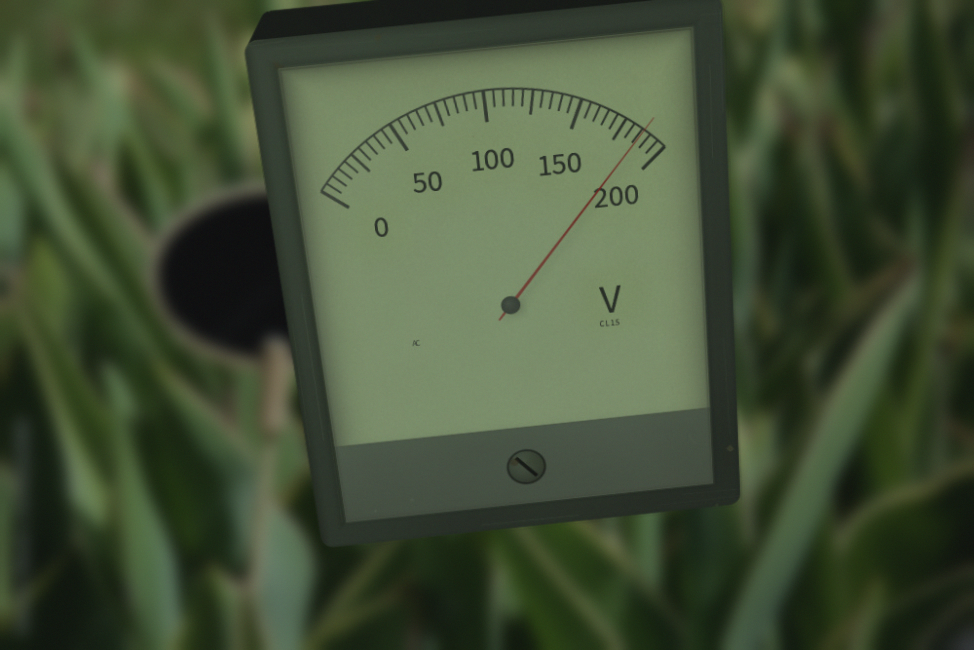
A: 185 (V)
